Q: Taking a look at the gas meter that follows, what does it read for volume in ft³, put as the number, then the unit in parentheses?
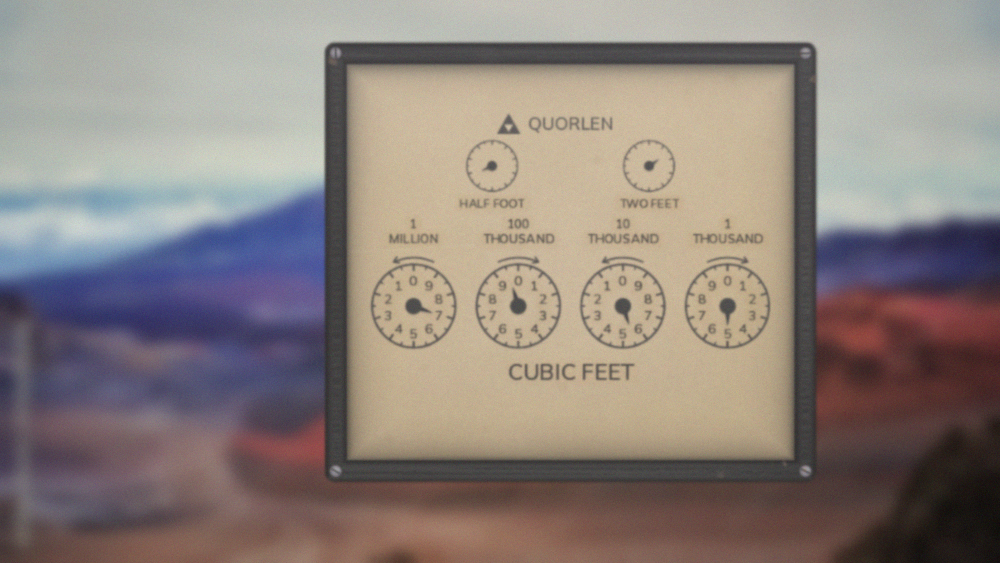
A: 695500 (ft³)
